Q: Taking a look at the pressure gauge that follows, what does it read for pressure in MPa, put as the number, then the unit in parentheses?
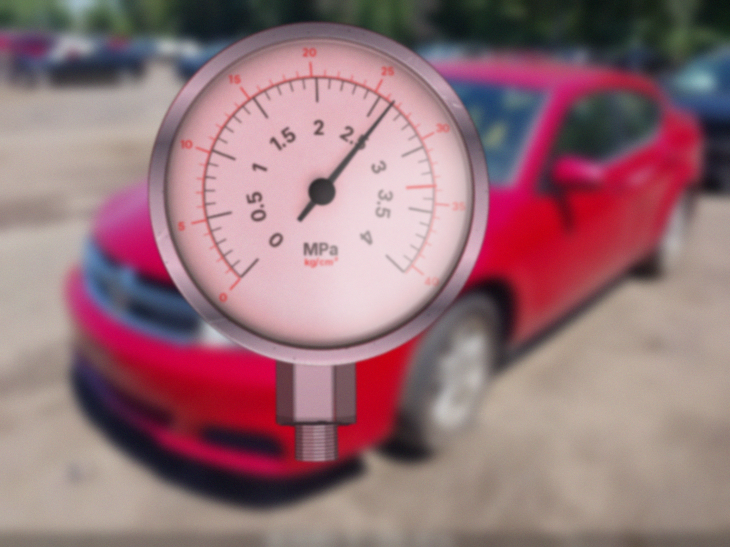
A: 2.6 (MPa)
